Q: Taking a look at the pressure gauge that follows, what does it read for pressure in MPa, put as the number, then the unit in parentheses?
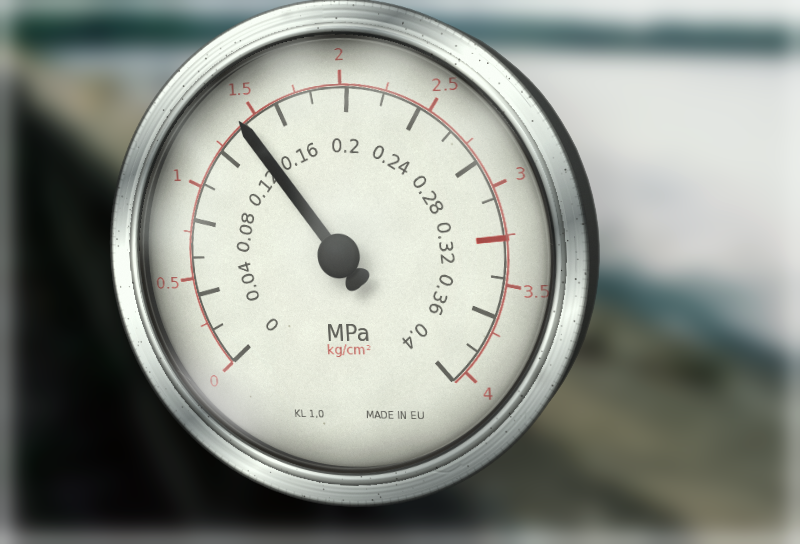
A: 0.14 (MPa)
